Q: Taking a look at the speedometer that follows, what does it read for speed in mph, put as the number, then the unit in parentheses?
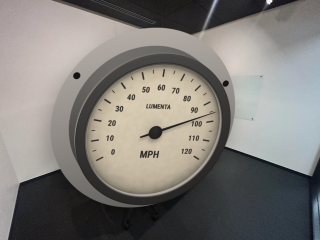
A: 95 (mph)
